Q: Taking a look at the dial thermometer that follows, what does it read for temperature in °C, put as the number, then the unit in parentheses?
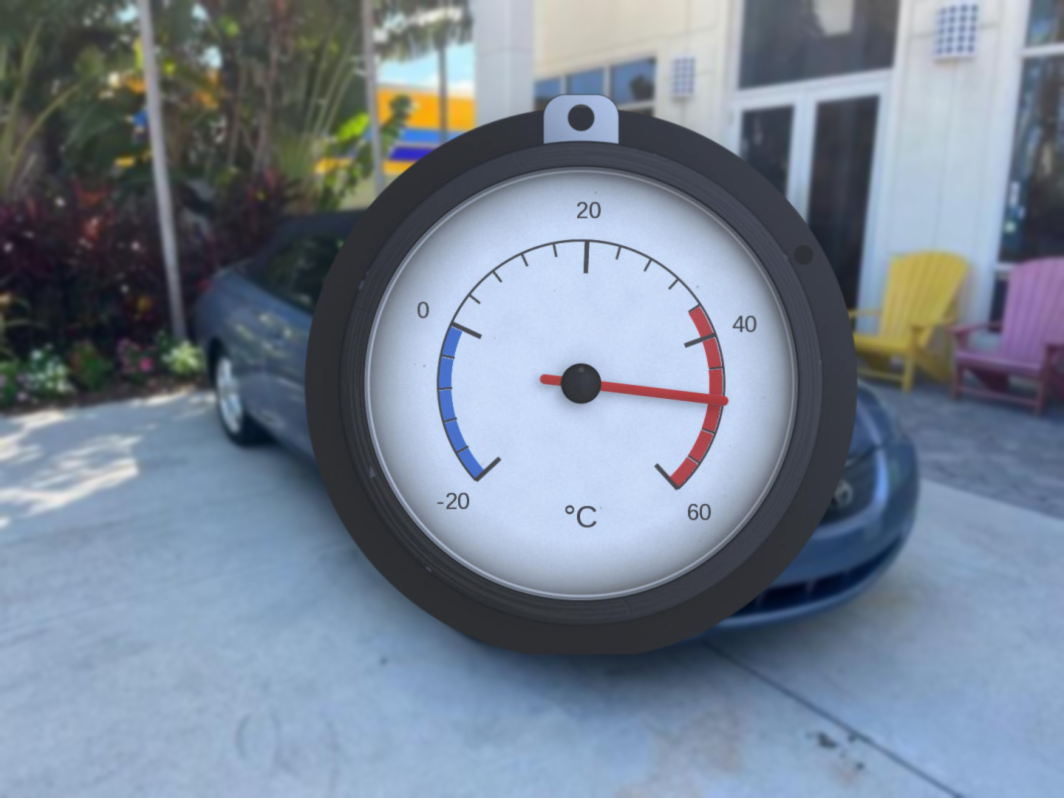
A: 48 (°C)
